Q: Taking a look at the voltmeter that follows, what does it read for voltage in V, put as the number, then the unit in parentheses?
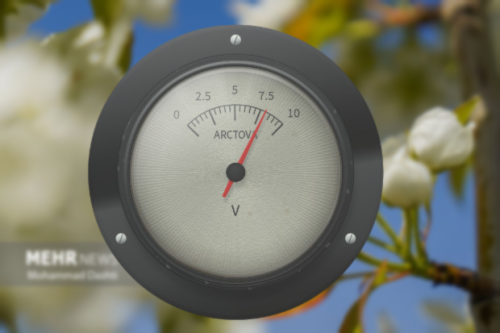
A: 8 (V)
